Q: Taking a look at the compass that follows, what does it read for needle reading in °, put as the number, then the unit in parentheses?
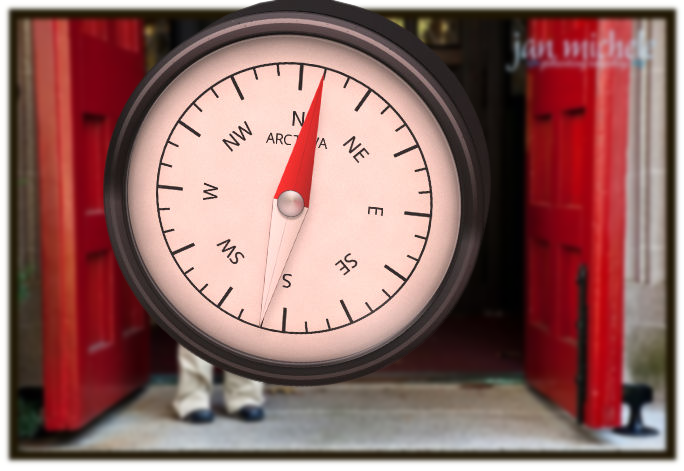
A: 10 (°)
